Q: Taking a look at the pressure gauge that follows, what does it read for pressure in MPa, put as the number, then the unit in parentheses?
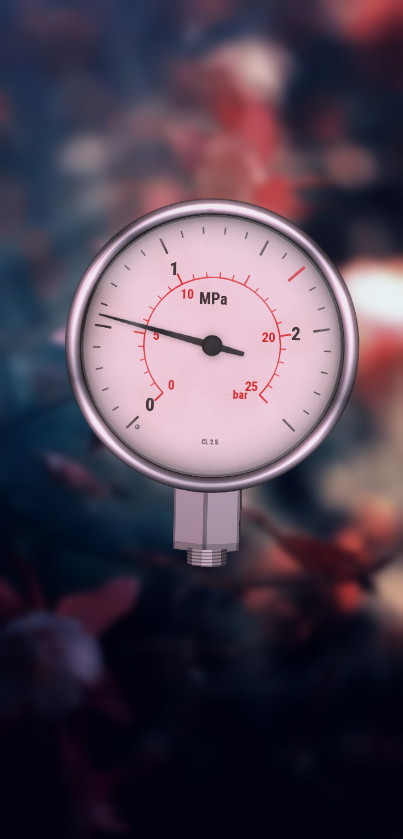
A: 0.55 (MPa)
